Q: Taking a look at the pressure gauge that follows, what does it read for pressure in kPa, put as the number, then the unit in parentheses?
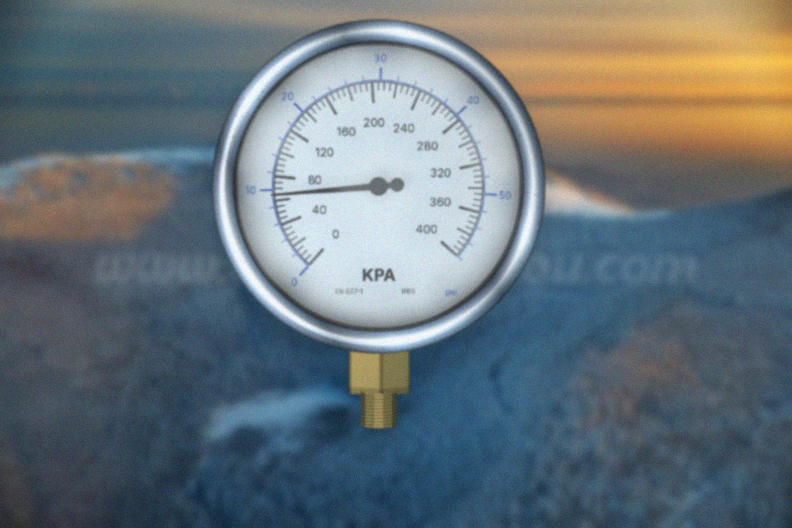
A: 65 (kPa)
